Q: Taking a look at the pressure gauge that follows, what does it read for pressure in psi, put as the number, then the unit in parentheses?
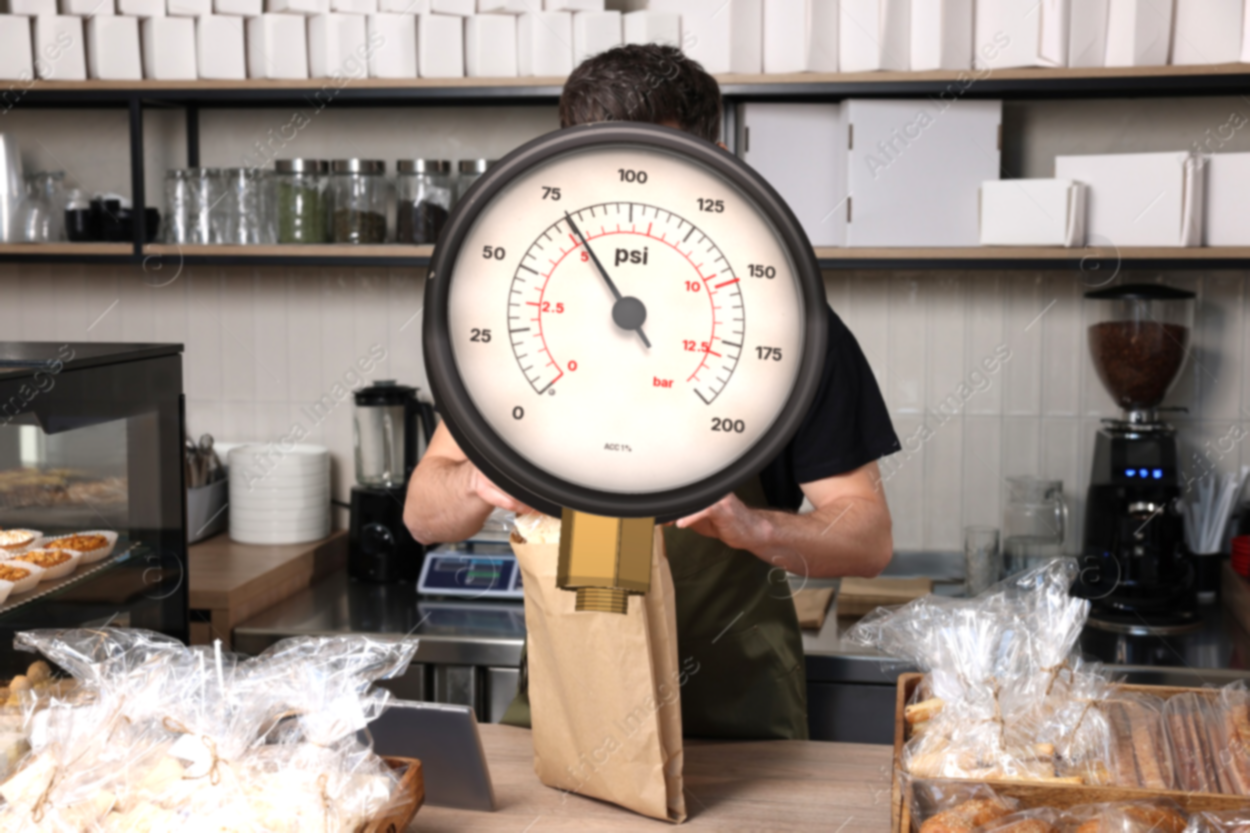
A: 75 (psi)
